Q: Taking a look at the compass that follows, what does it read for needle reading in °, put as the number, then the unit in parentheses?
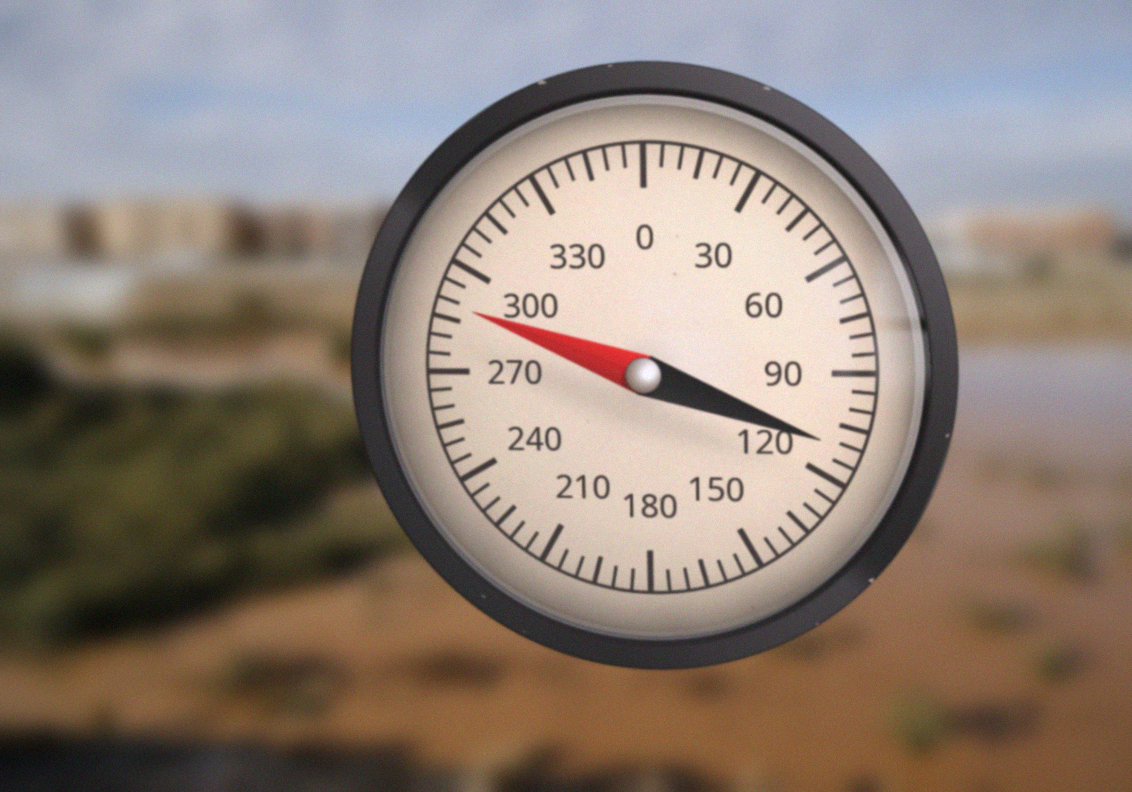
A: 290 (°)
